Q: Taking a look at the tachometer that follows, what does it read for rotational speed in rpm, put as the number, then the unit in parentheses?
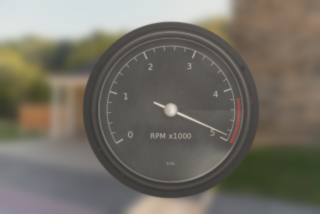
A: 4900 (rpm)
